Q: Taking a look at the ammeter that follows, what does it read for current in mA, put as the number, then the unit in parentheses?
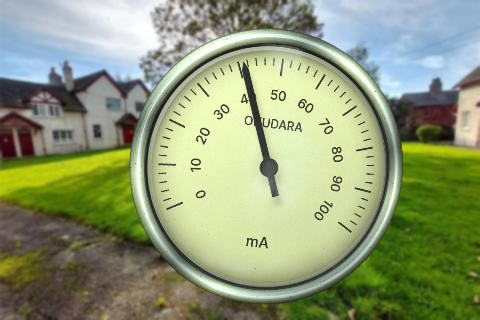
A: 41 (mA)
